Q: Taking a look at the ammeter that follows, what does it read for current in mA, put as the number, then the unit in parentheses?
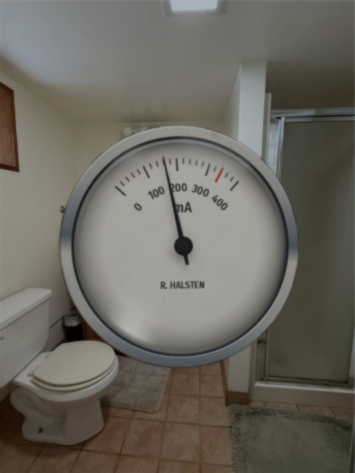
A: 160 (mA)
